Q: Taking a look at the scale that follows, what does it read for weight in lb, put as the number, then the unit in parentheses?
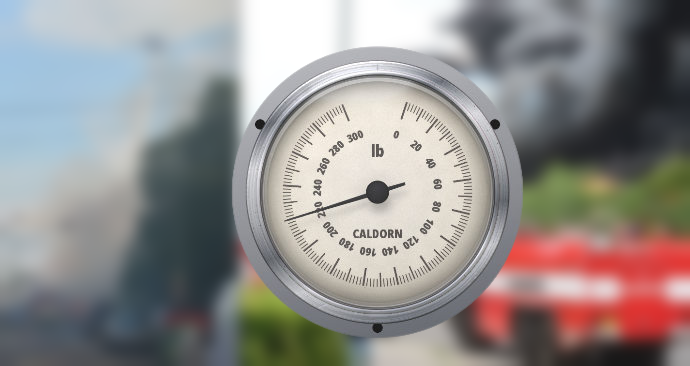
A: 220 (lb)
